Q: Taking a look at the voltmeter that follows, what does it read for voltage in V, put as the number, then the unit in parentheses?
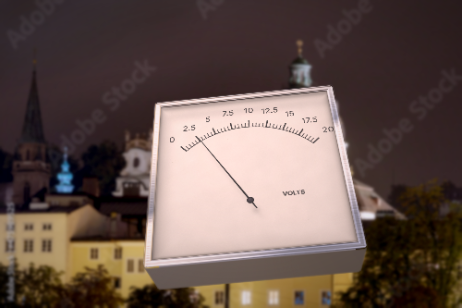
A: 2.5 (V)
